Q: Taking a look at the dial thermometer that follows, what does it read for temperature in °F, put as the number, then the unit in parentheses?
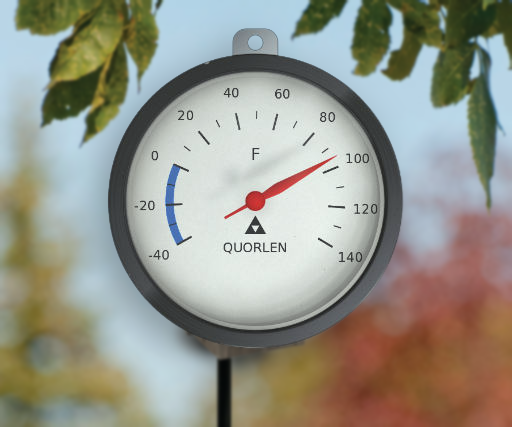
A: 95 (°F)
